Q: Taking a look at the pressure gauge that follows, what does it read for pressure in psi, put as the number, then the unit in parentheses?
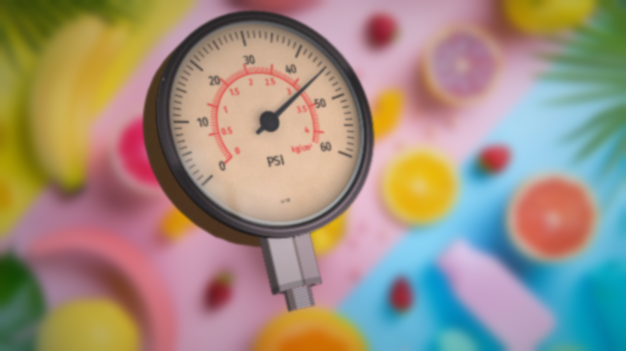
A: 45 (psi)
